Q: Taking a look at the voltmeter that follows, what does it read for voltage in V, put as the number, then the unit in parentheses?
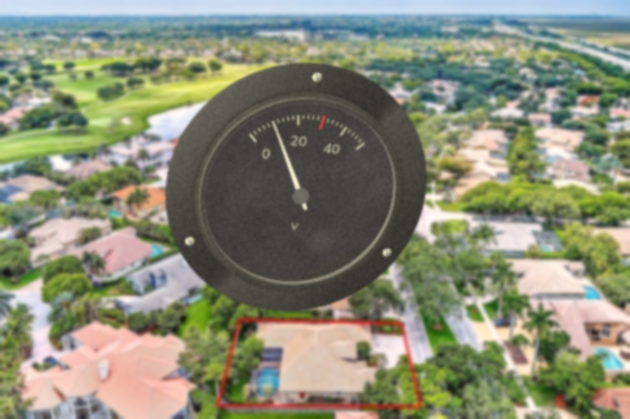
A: 10 (V)
